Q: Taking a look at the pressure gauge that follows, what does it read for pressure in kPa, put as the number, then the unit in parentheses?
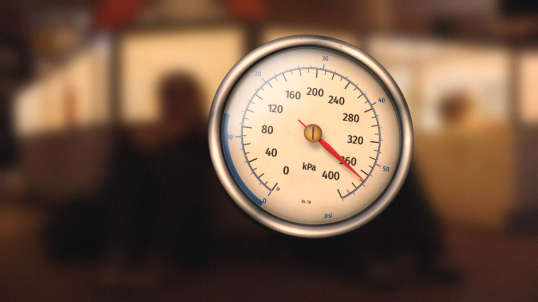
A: 370 (kPa)
